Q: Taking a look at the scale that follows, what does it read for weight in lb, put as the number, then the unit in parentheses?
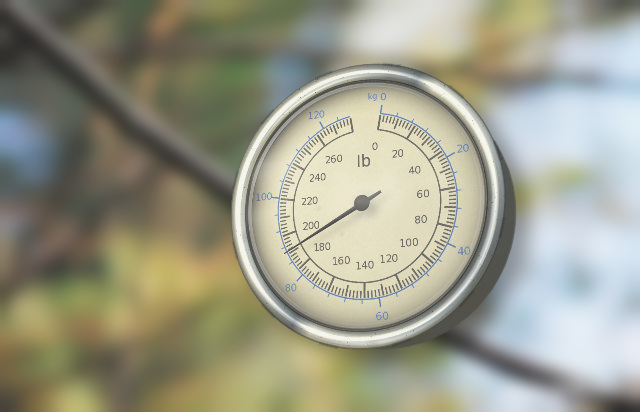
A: 190 (lb)
